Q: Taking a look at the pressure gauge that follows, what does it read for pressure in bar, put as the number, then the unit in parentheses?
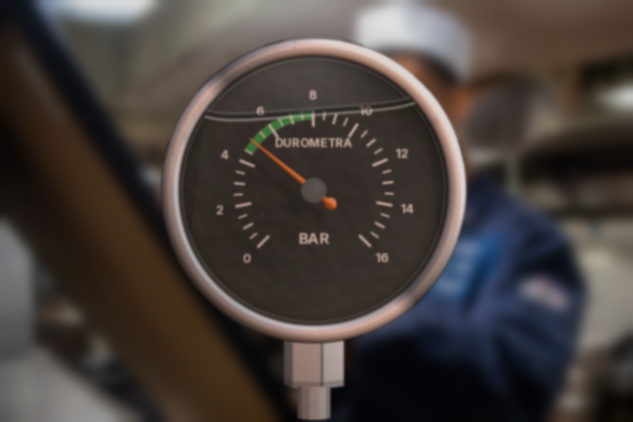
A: 5 (bar)
